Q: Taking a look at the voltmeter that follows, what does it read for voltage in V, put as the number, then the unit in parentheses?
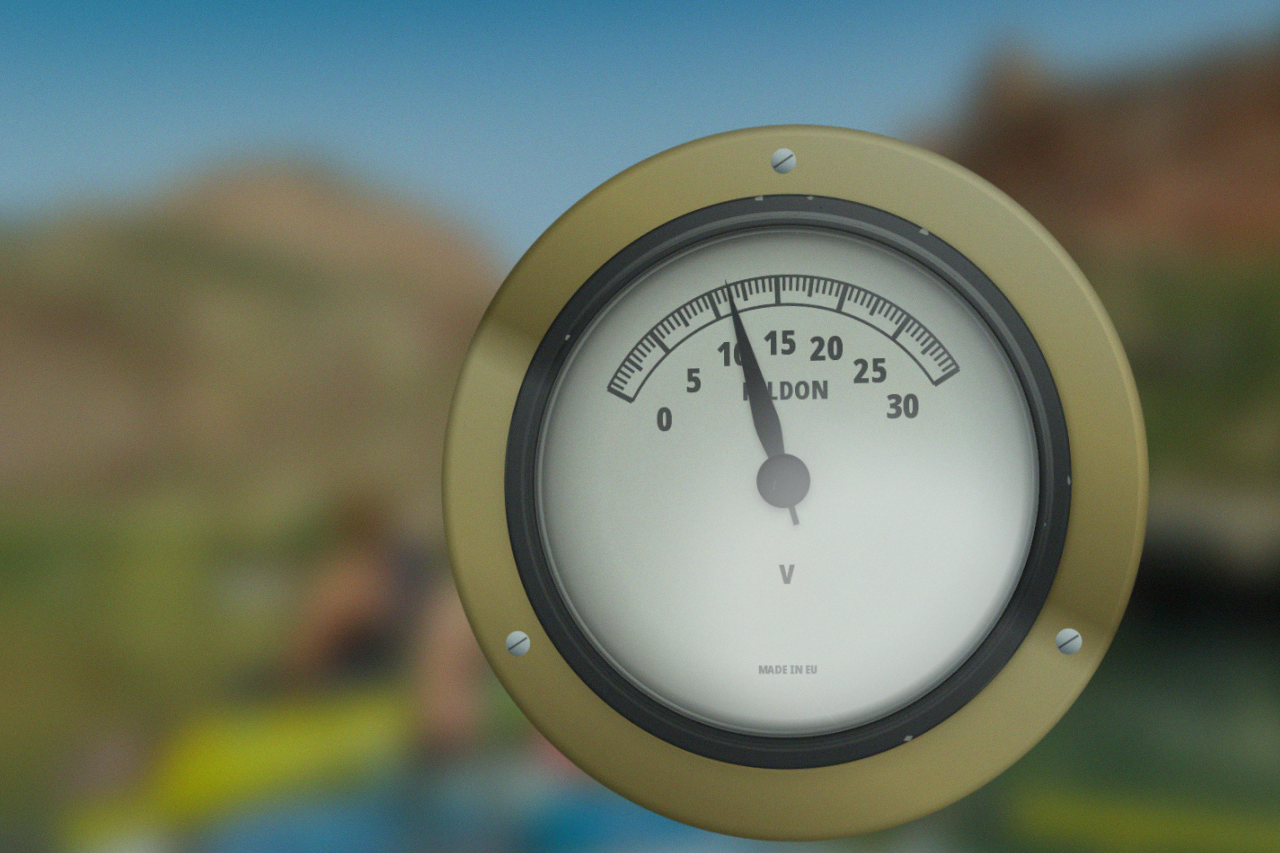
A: 11.5 (V)
